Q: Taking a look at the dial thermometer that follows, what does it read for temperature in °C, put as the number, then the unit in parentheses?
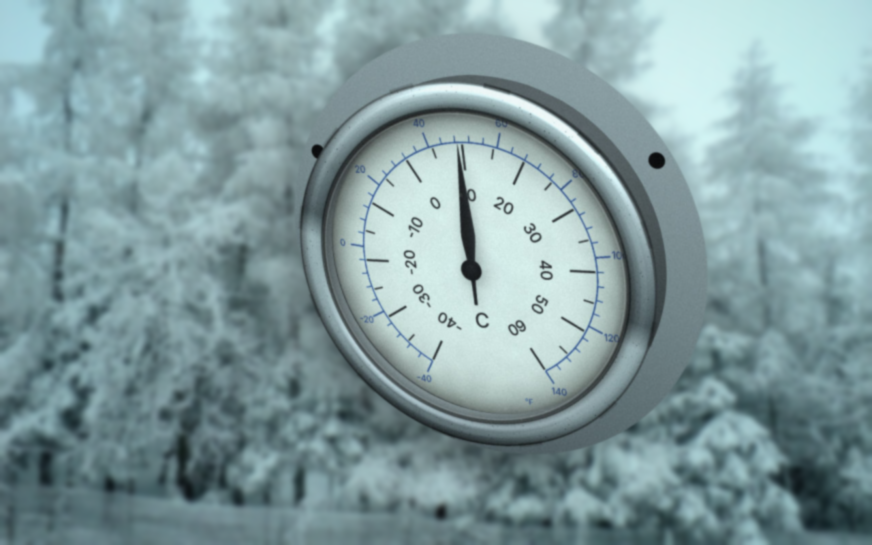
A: 10 (°C)
